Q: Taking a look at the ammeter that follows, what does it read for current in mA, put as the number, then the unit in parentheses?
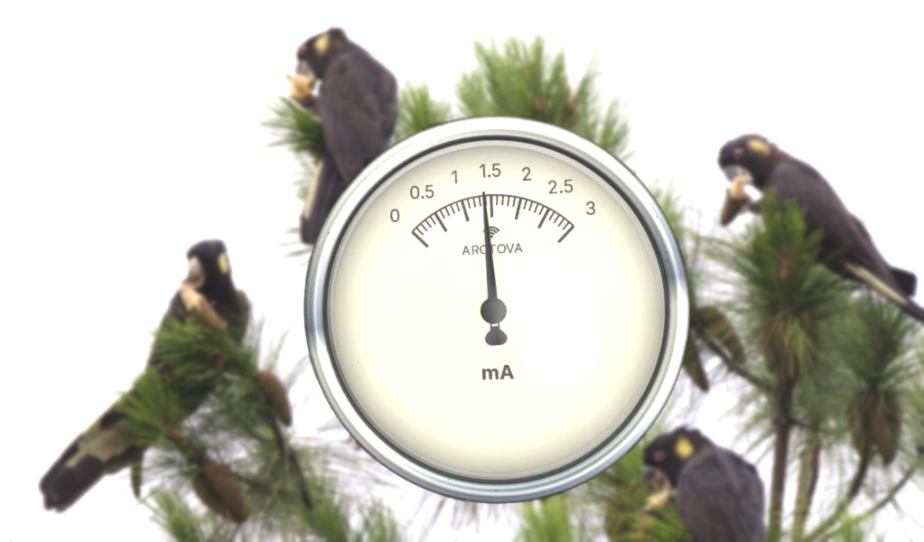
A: 1.4 (mA)
